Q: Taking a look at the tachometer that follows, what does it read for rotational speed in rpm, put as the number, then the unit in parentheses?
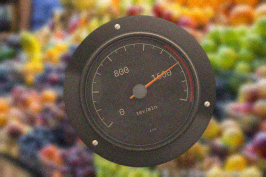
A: 1600 (rpm)
